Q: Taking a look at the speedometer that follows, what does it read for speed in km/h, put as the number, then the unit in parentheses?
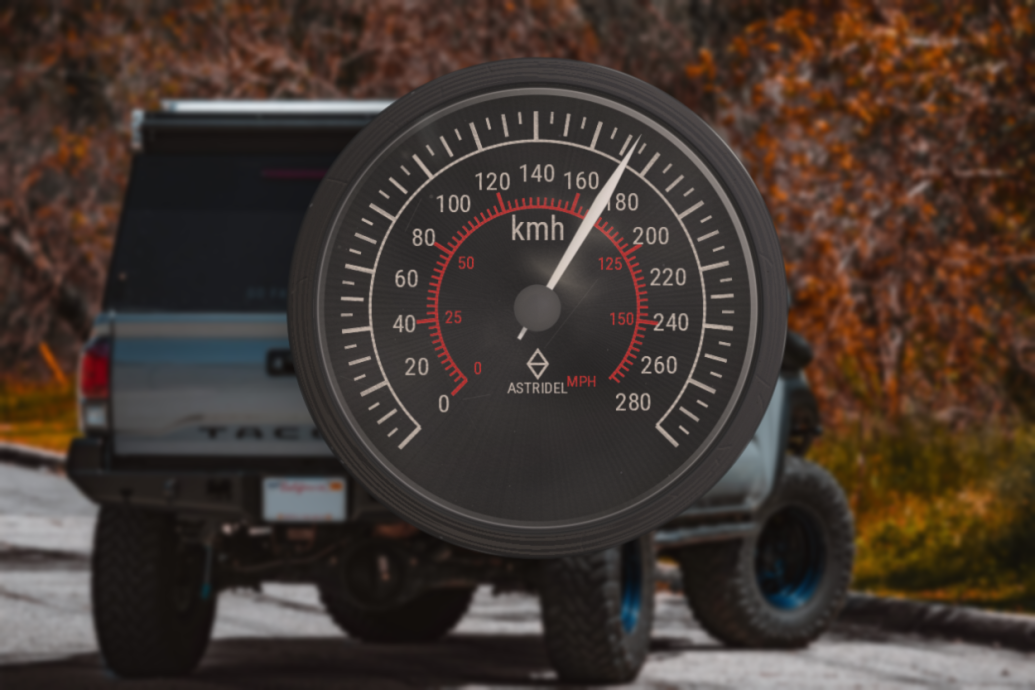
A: 172.5 (km/h)
